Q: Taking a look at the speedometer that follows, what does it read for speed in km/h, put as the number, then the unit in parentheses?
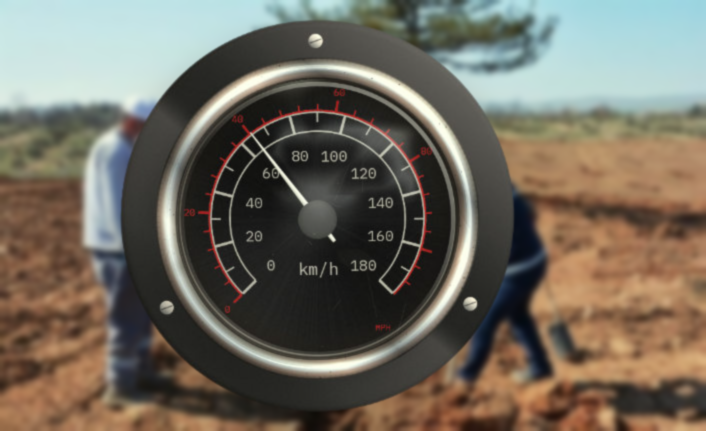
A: 65 (km/h)
